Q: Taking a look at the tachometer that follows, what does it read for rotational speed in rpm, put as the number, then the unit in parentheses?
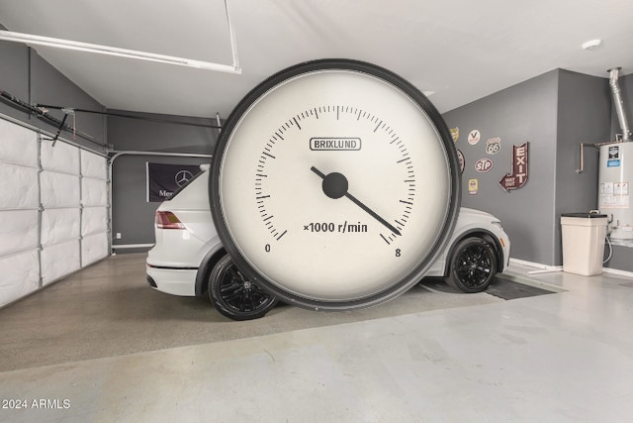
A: 7700 (rpm)
